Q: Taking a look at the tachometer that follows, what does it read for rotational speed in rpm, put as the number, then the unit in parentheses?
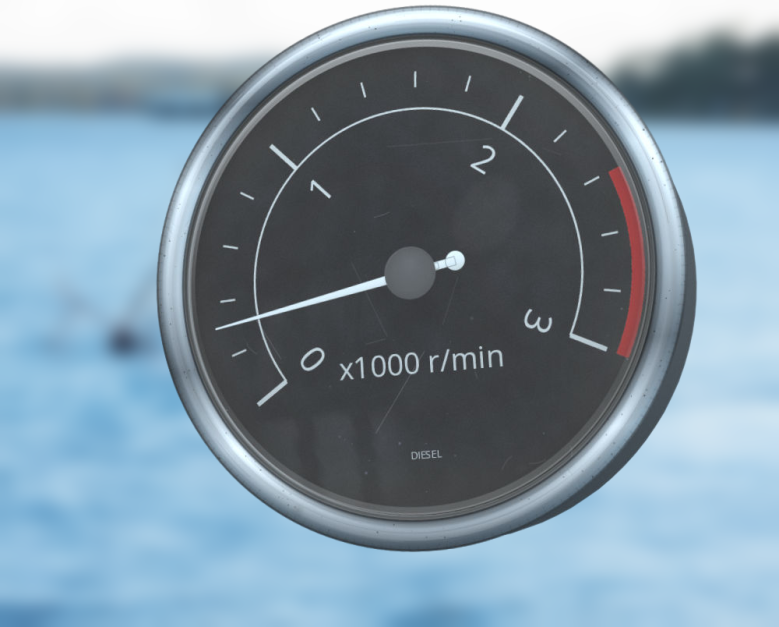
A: 300 (rpm)
